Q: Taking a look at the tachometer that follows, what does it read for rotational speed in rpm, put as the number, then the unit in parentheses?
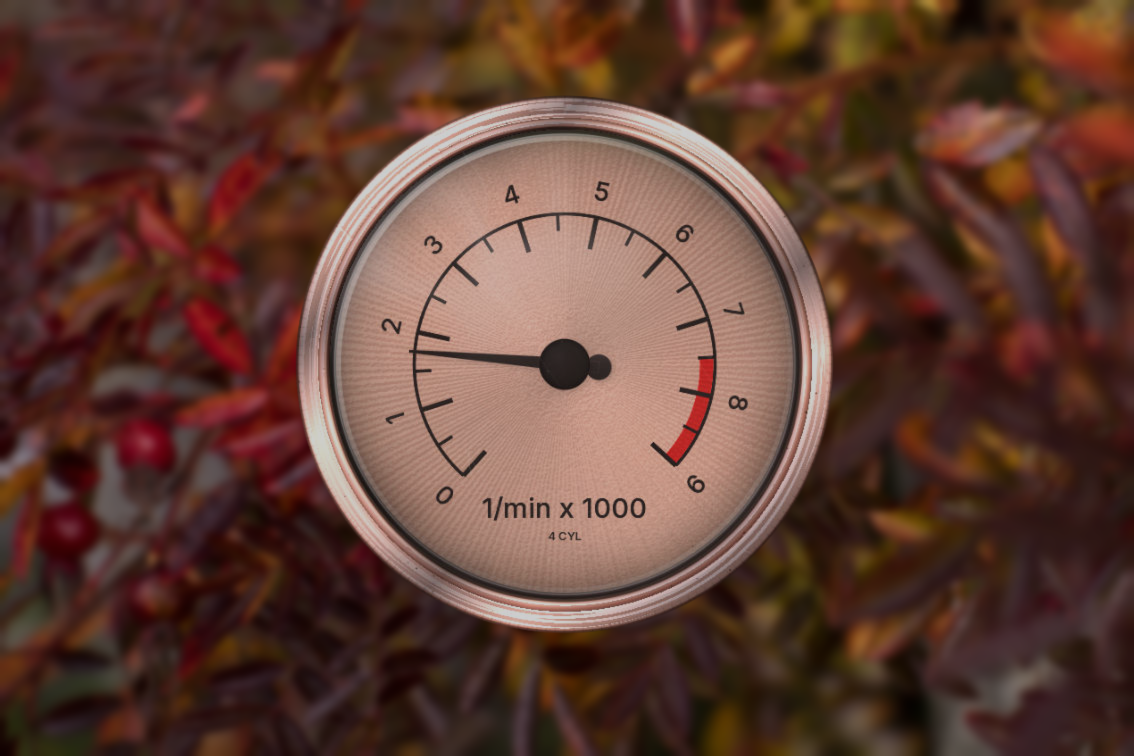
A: 1750 (rpm)
